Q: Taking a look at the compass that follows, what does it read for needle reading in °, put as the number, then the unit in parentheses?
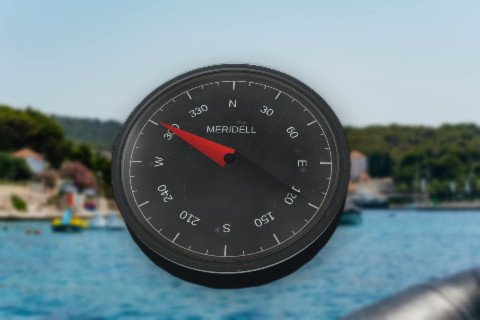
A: 300 (°)
